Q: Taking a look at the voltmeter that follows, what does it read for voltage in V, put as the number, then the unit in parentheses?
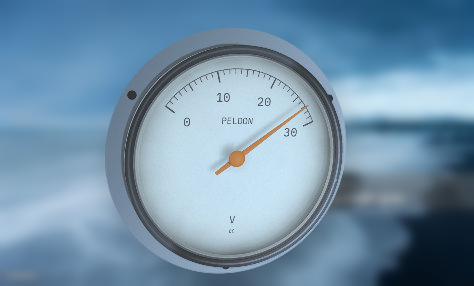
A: 27 (V)
